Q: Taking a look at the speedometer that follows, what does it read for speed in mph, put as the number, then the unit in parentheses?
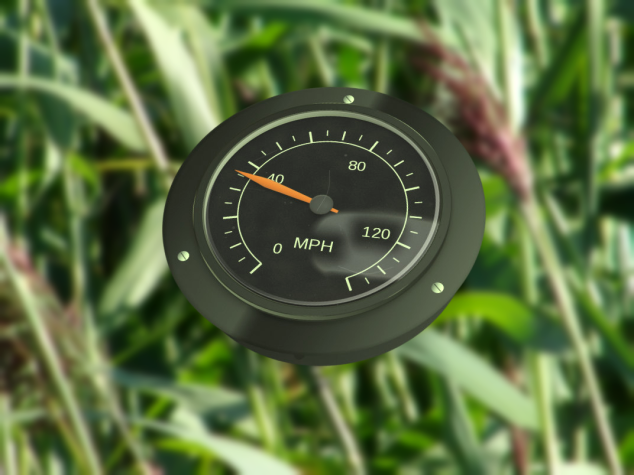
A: 35 (mph)
